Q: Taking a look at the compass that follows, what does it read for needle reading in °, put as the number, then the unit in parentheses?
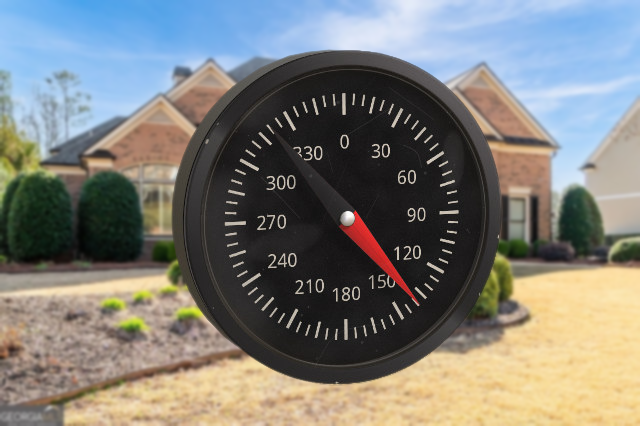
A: 140 (°)
